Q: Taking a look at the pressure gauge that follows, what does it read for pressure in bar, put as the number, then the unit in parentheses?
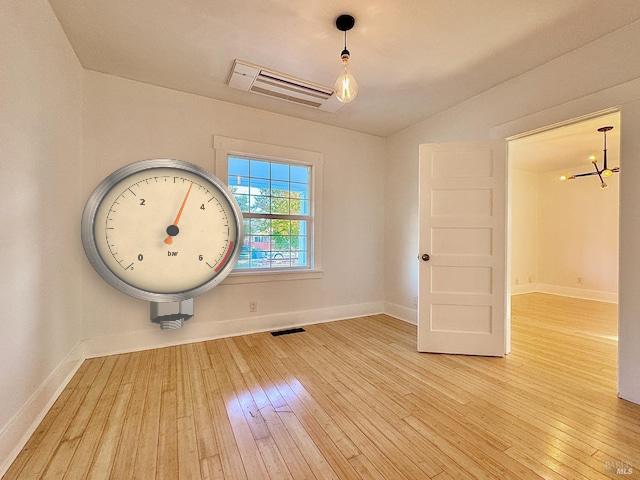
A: 3.4 (bar)
